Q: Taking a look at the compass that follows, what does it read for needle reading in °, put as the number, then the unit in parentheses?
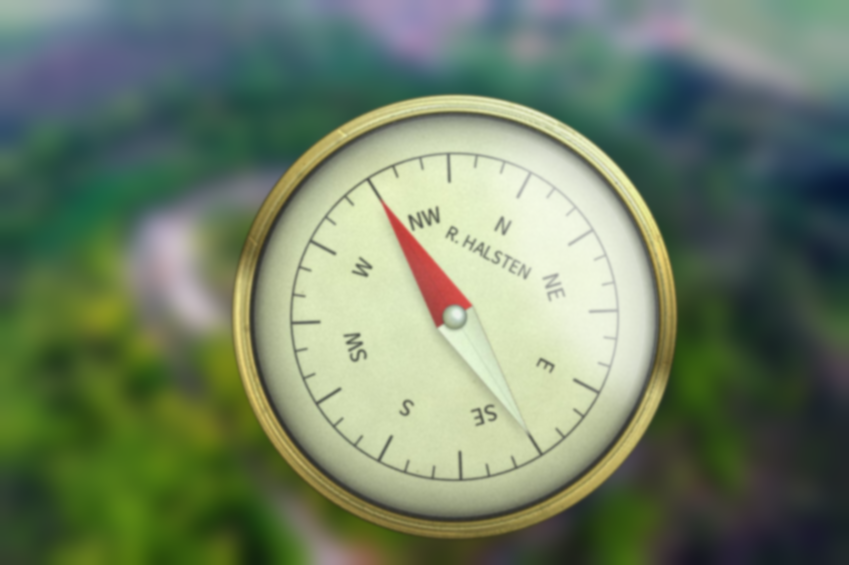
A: 300 (°)
